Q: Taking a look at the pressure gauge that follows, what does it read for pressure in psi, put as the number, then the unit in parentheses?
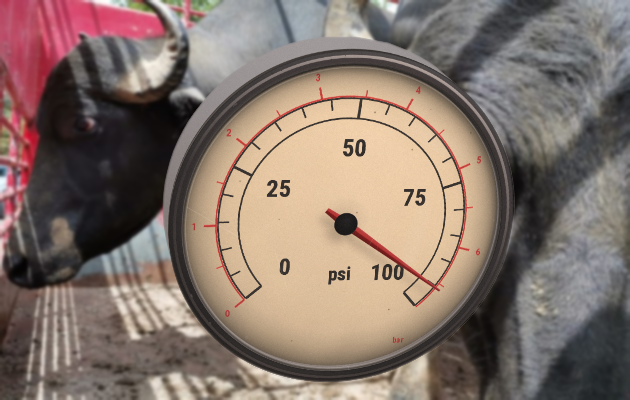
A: 95 (psi)
